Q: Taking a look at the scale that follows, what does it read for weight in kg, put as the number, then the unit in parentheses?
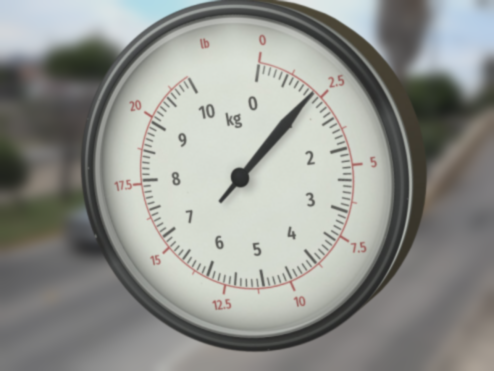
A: 1 (kg)
